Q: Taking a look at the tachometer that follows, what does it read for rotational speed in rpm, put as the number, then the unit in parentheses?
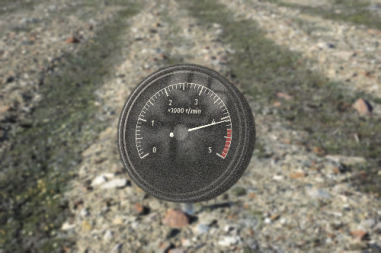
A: 4100 (rpm)
